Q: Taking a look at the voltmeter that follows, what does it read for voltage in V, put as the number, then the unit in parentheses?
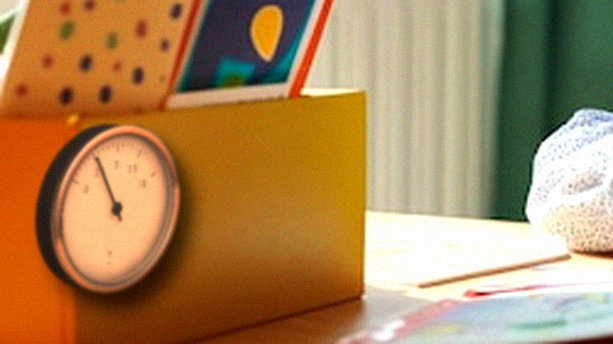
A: 2.5 (V)
